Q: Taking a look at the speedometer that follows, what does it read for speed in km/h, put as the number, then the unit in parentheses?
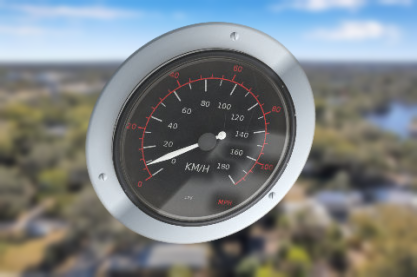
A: 10 (km/h)
